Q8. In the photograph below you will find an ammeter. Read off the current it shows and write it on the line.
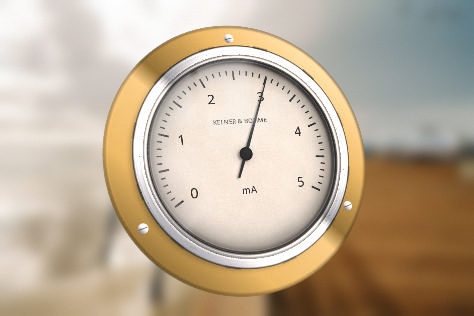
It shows 3 mA
